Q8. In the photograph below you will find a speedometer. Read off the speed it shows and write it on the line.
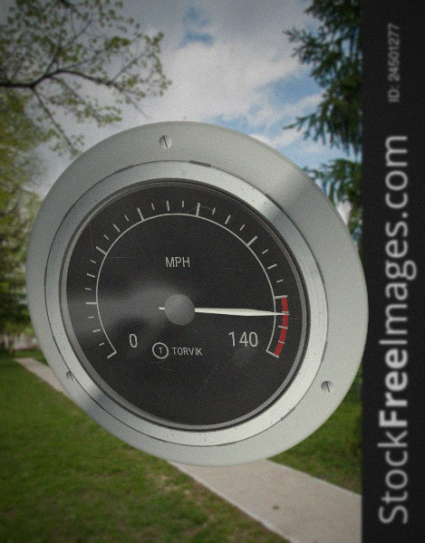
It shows 125 mph
